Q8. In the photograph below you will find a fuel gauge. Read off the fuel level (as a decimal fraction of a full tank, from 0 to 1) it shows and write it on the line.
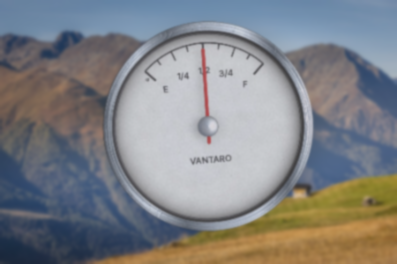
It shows 0.5
